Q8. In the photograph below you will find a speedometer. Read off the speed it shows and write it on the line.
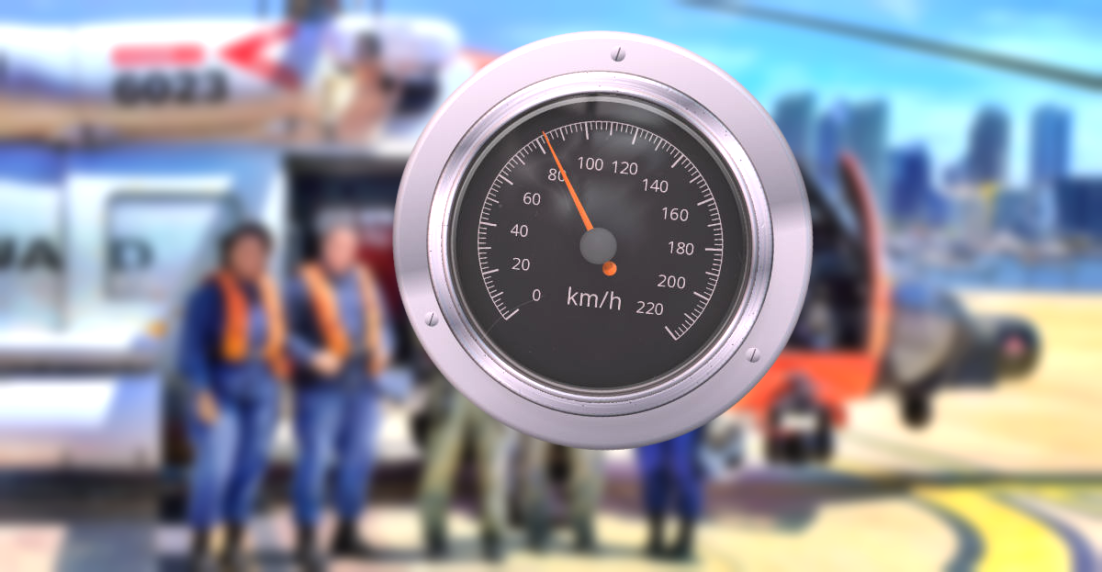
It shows 84 km/h
